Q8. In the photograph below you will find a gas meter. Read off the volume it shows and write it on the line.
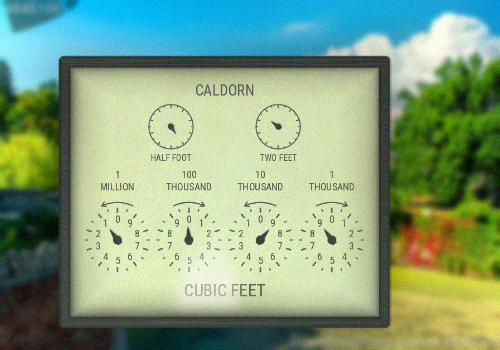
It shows 98900 ft³
